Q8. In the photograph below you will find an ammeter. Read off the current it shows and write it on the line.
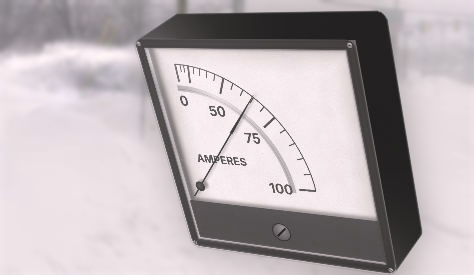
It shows 65 A
